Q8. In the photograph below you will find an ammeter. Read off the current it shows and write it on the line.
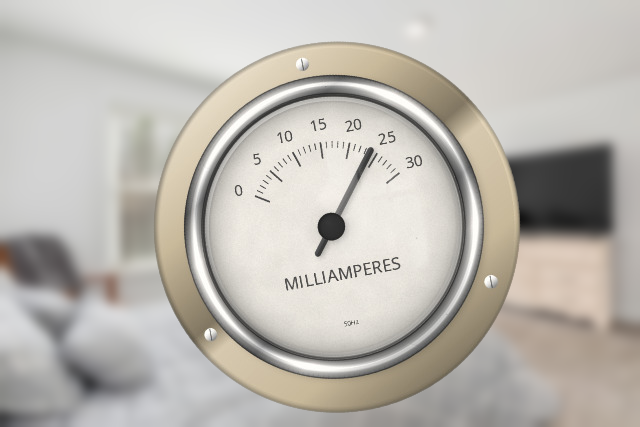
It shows 24 mA
